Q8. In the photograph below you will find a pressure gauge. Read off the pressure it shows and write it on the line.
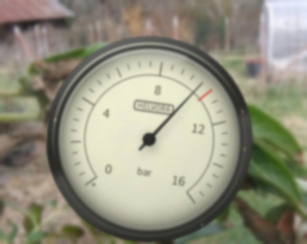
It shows 10 bar
